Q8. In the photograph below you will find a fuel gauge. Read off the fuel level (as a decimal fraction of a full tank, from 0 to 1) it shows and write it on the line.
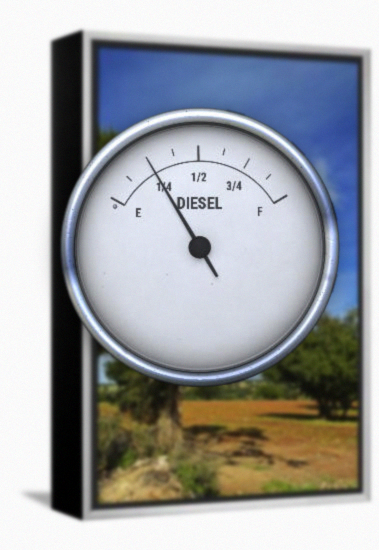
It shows 0.25
